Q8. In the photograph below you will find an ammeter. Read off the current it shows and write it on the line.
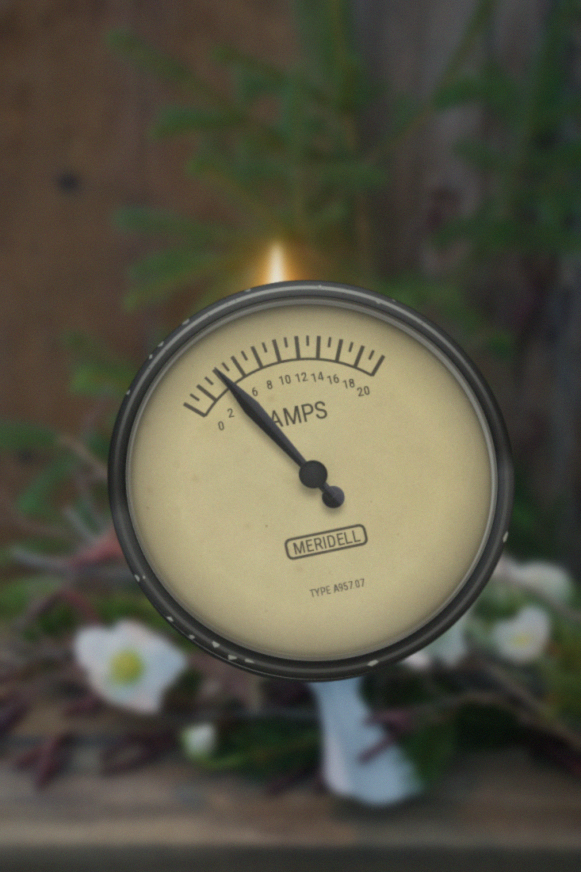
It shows 4 A
